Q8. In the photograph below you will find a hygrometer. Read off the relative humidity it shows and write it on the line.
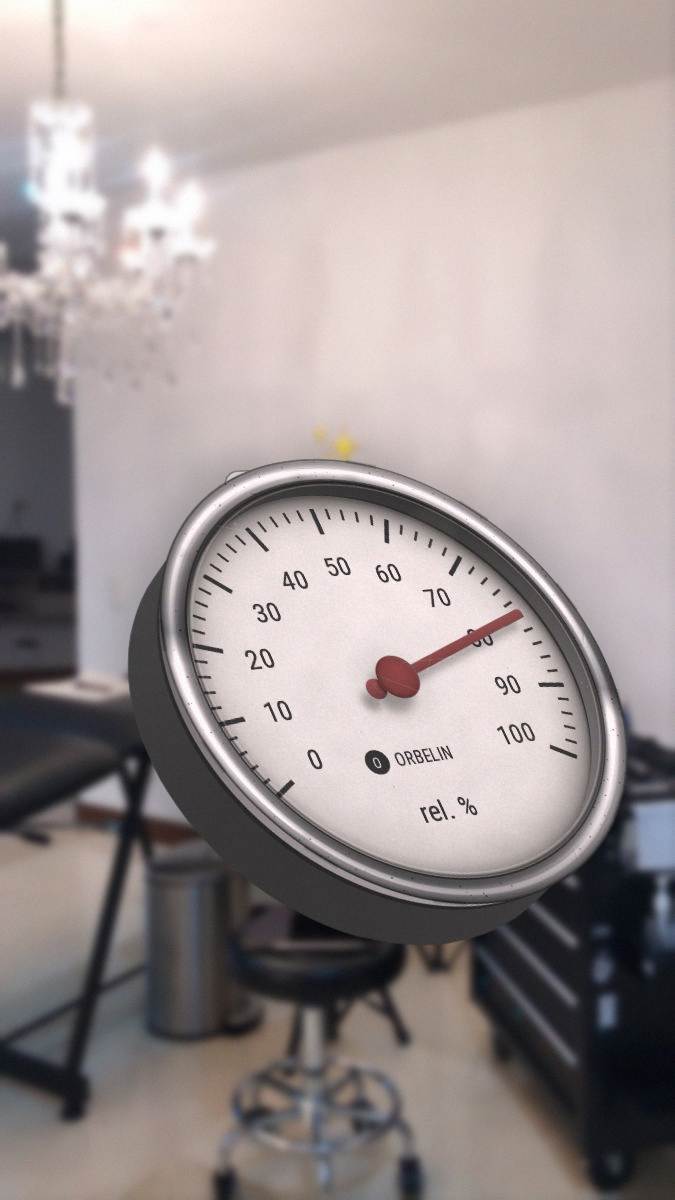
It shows 80 %
